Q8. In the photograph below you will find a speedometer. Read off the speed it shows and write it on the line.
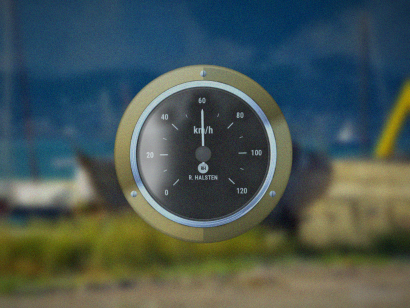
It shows 60 km/h
